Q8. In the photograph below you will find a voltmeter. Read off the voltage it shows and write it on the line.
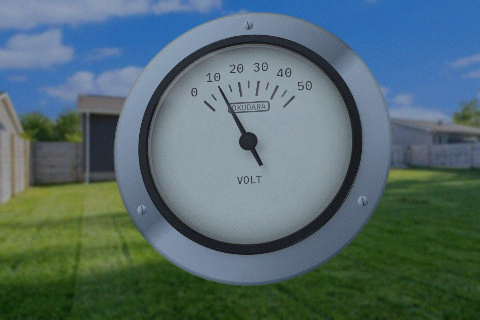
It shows 10 V
